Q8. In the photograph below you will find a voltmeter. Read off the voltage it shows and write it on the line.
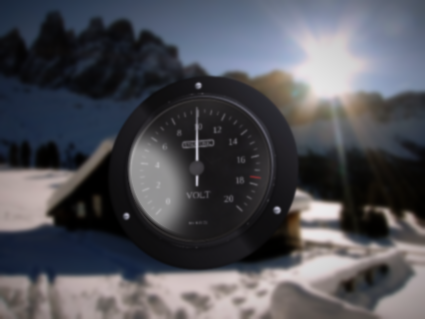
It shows 10 V
